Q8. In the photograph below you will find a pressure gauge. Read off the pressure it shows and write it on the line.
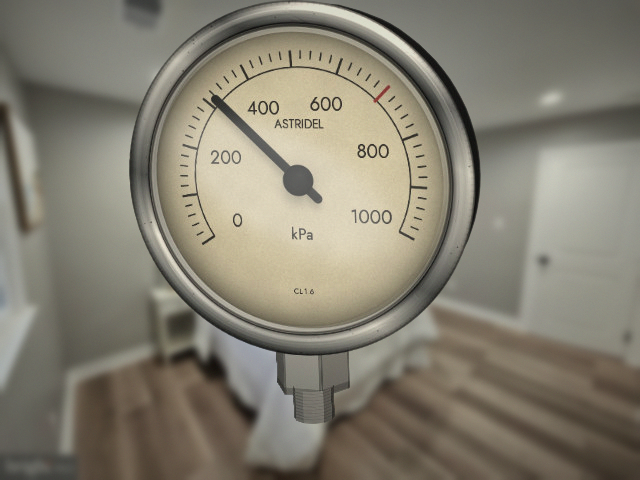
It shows 320 kPa
